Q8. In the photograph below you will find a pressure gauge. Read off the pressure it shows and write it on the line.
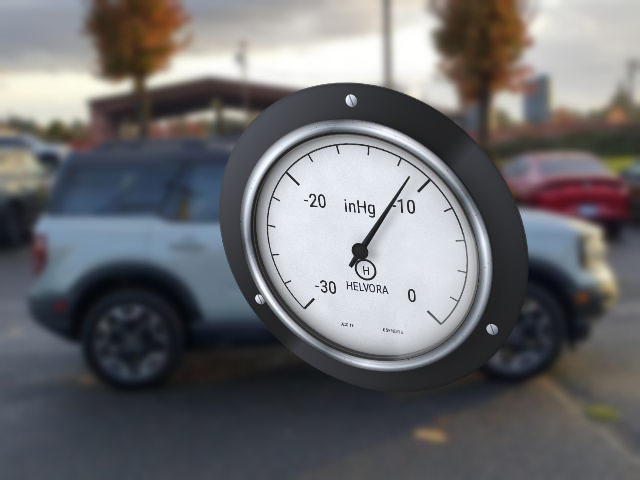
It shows -11 inHg
